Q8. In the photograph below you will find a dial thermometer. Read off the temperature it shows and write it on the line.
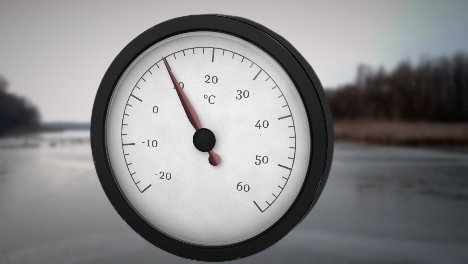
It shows 10 °C
